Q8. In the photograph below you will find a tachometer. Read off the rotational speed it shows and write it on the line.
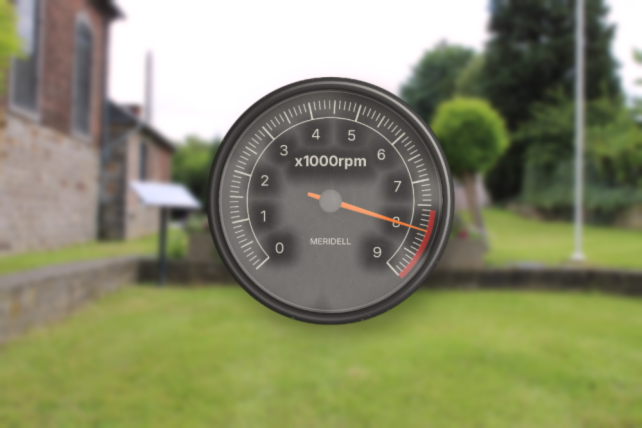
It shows 8000 rpm
